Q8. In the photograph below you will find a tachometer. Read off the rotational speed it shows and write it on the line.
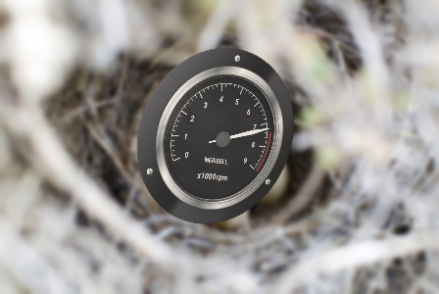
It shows 7200 rpm
